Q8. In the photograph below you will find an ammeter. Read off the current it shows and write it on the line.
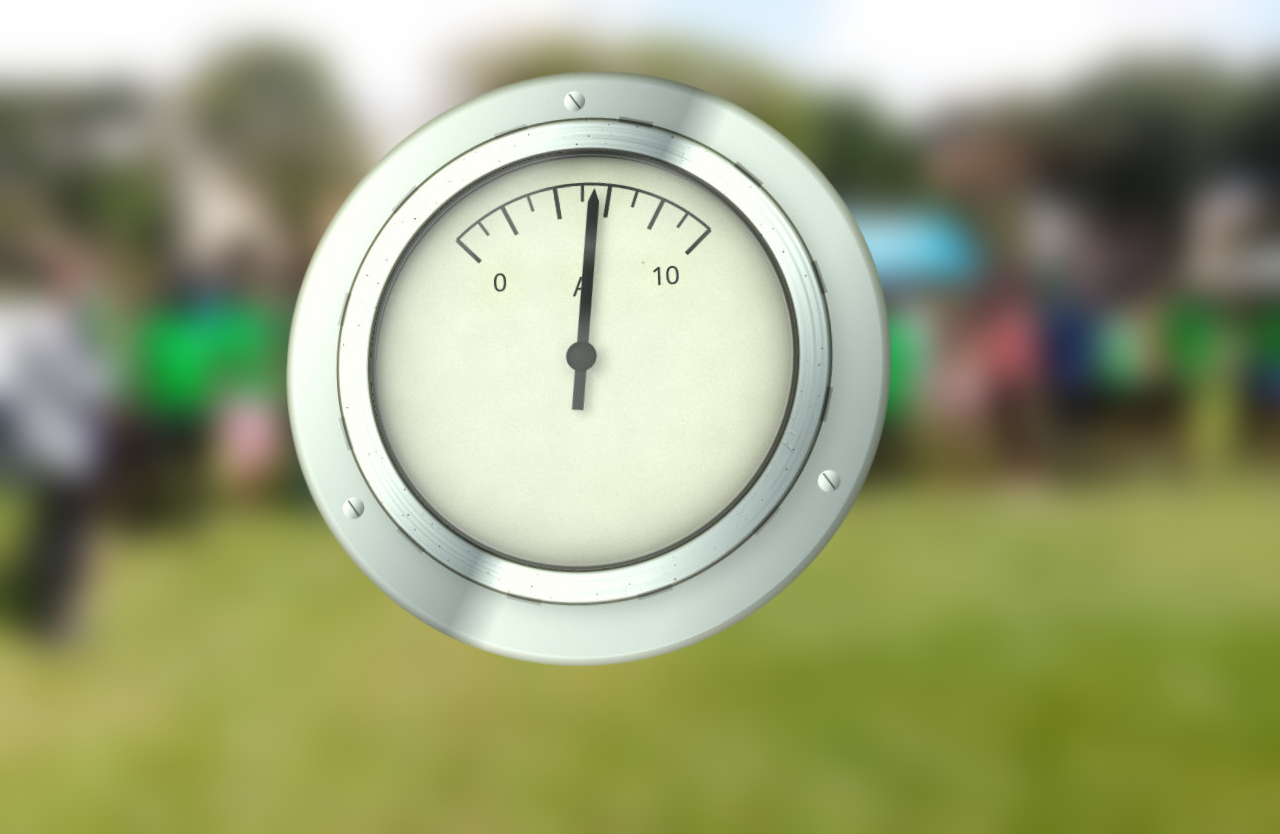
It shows 5.5 A
